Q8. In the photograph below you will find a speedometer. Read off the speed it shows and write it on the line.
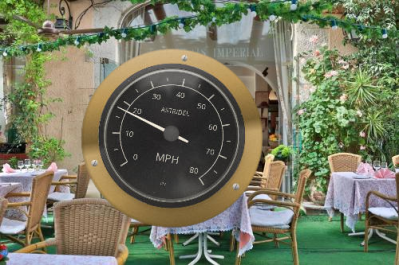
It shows 17.5 mph
